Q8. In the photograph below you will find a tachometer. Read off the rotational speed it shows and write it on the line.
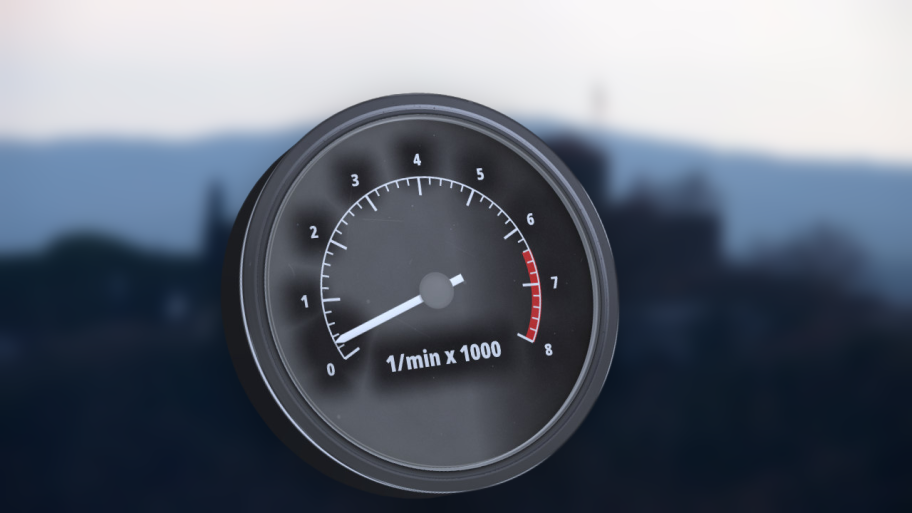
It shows 300 rpm
